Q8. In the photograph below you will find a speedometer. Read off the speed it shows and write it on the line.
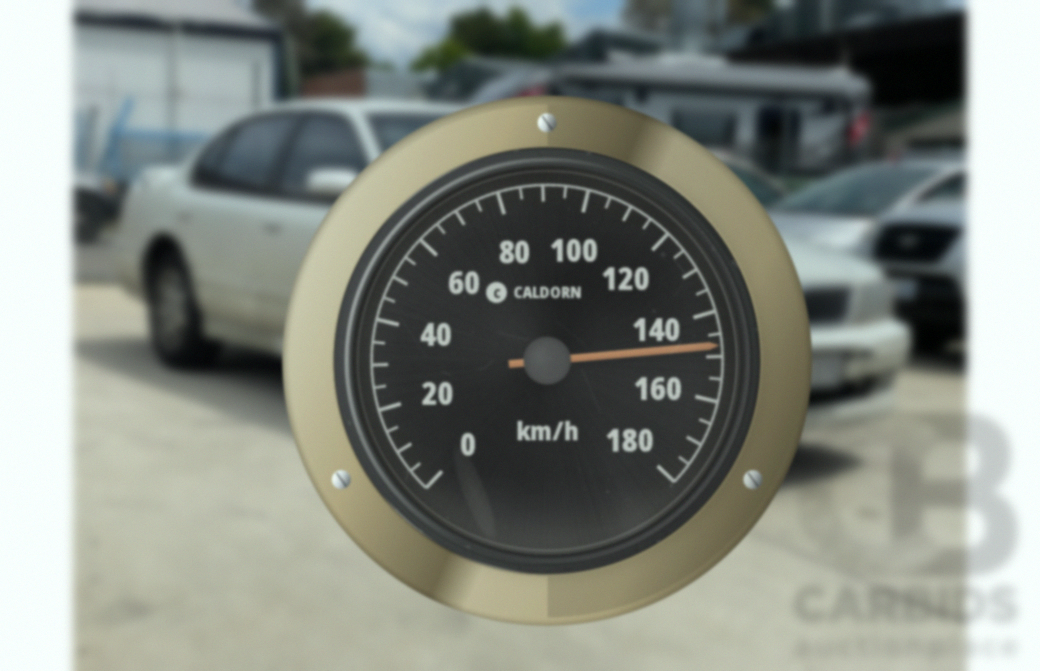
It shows 147.5 km/h
